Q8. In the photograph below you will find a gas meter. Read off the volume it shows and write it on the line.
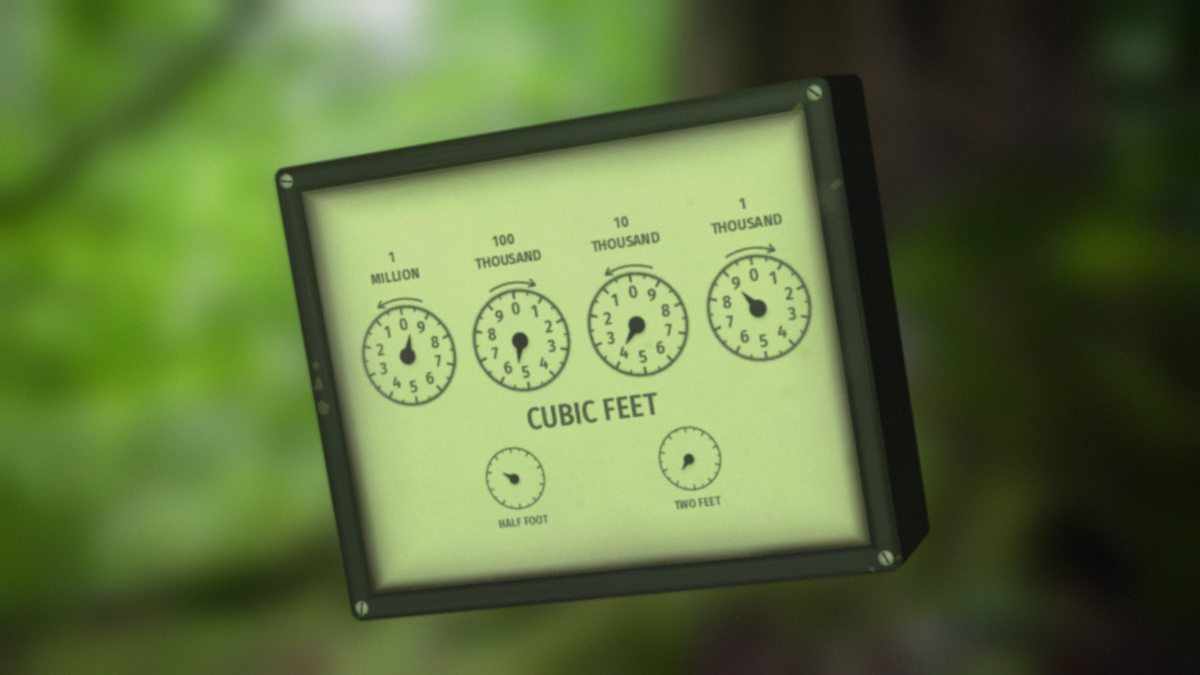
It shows 953900 ft³
